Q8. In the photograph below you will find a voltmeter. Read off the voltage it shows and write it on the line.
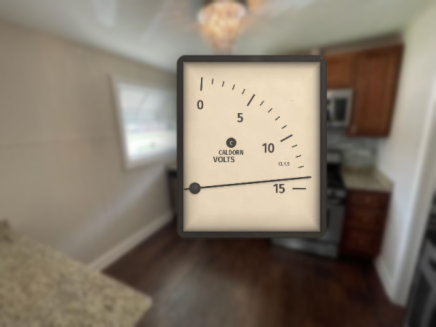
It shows 14 V
